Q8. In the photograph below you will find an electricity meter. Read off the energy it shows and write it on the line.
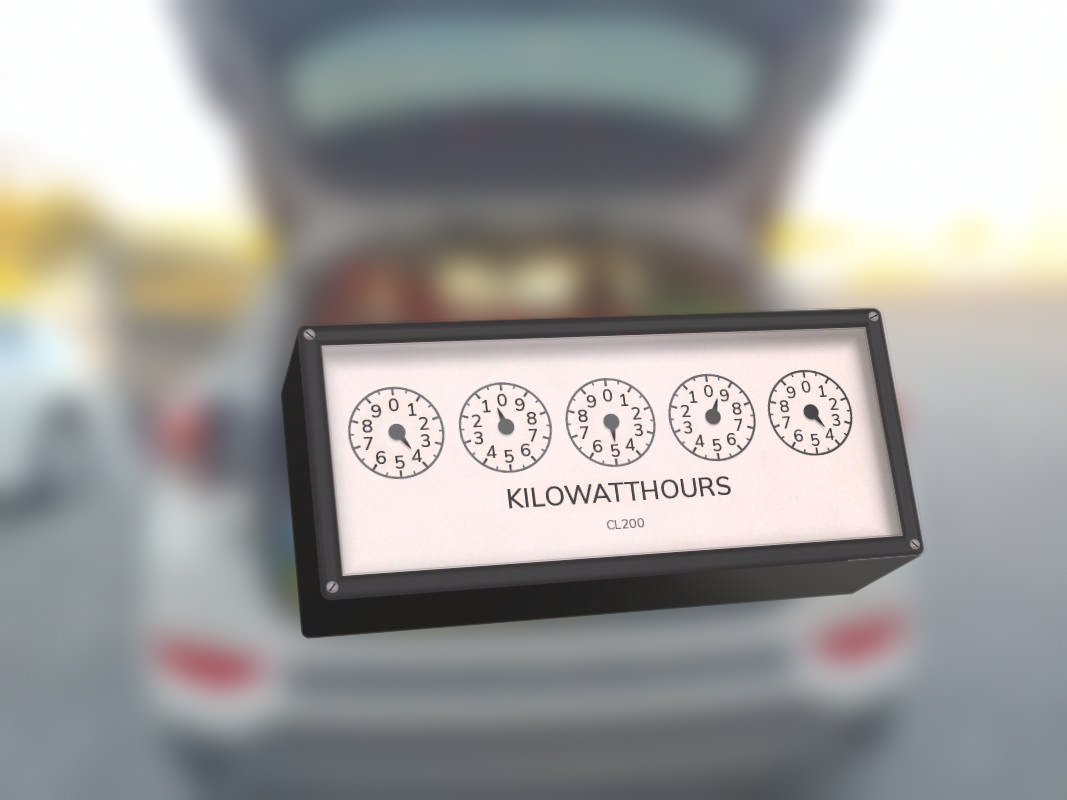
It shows 40494 kWh
